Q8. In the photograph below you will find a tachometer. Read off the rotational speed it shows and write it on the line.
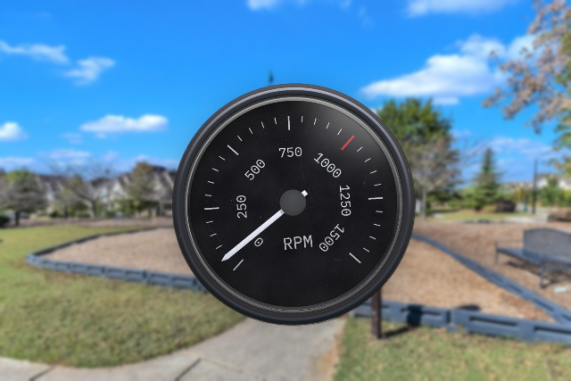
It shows 50 rpm
